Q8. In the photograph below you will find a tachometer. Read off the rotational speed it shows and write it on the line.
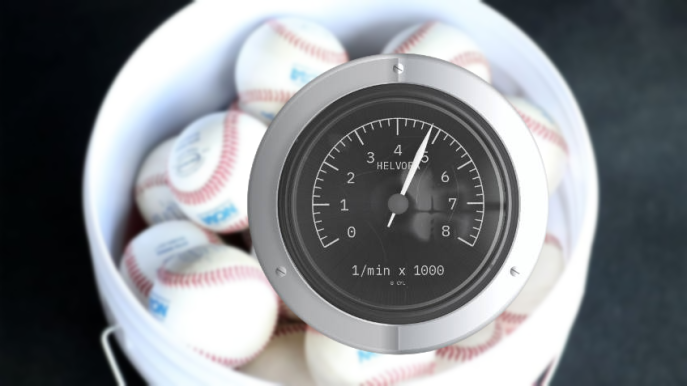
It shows 4800 rpm
